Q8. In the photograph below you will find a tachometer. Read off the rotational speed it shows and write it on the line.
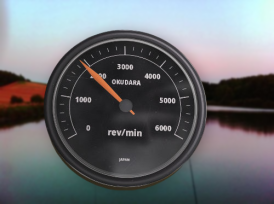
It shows 1900 rpm
